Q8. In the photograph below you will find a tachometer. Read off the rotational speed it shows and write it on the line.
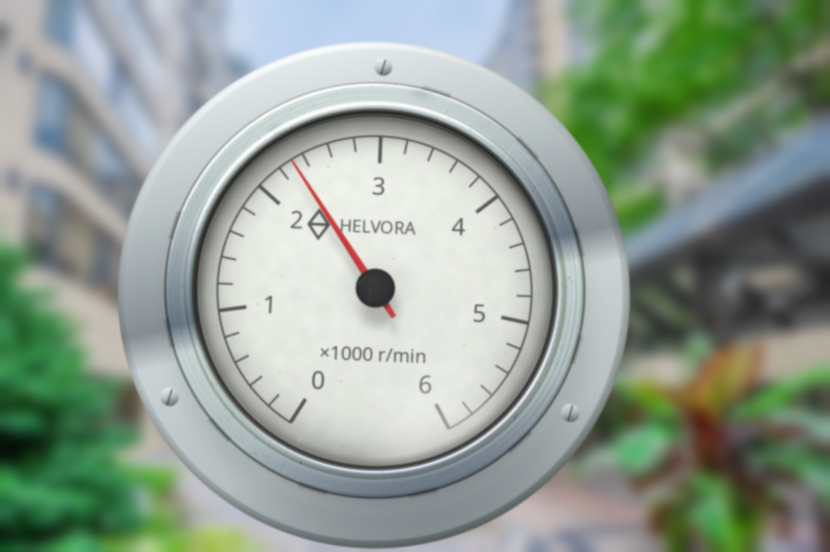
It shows 2300 rpm
